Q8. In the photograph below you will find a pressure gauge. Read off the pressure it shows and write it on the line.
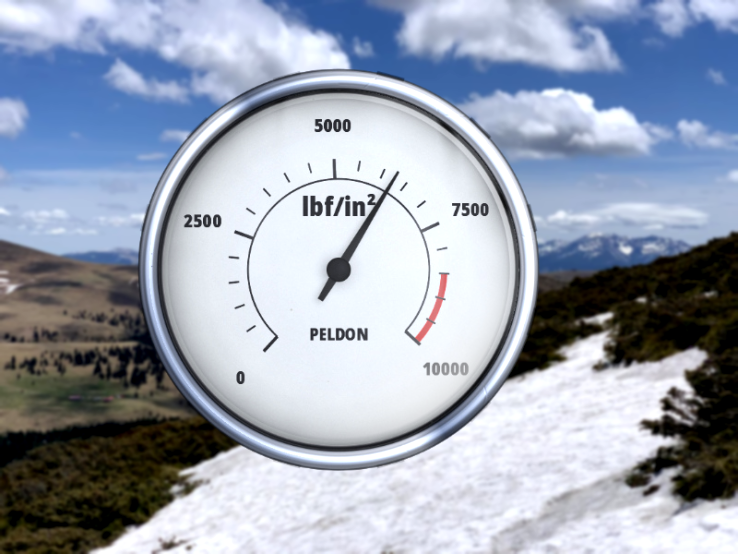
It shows 6250 psi
